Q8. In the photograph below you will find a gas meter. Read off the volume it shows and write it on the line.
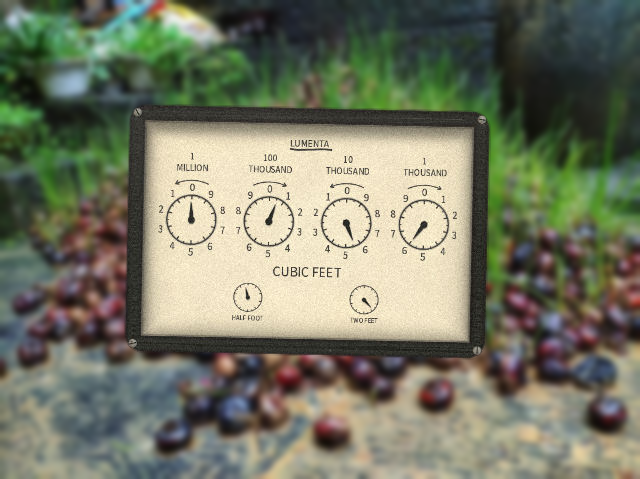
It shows 5600 ft³
